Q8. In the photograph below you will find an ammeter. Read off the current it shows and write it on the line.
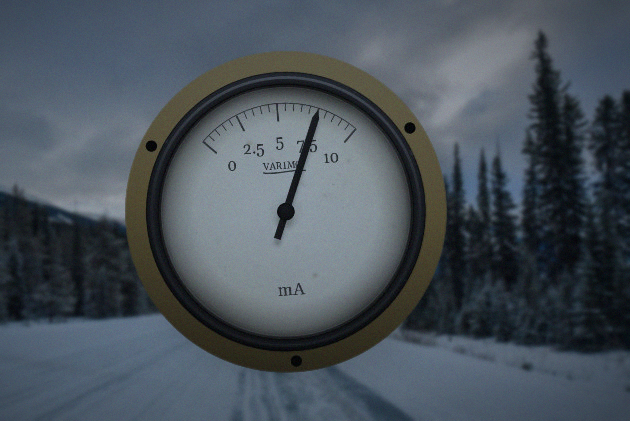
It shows 7.5 mA
